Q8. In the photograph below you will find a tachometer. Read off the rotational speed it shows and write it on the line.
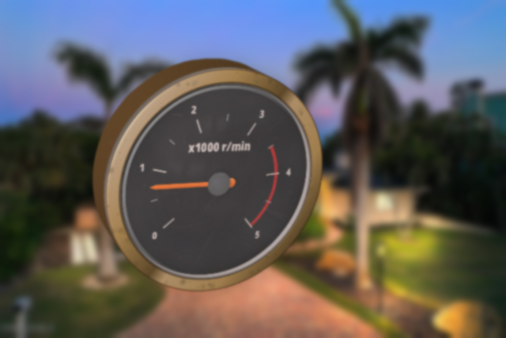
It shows 750 rpm
